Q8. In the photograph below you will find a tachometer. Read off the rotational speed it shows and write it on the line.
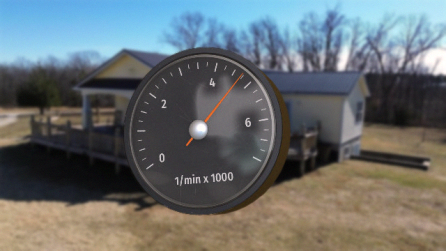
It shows 4750 rpm
